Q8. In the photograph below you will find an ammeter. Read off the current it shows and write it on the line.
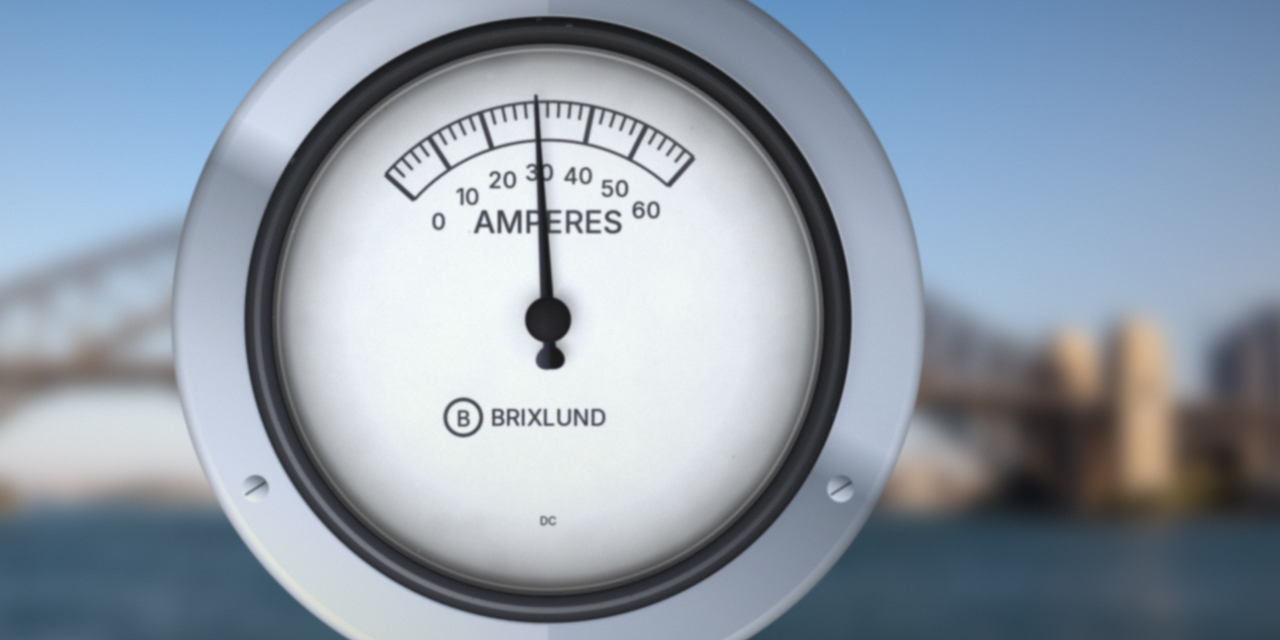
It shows 30 A
